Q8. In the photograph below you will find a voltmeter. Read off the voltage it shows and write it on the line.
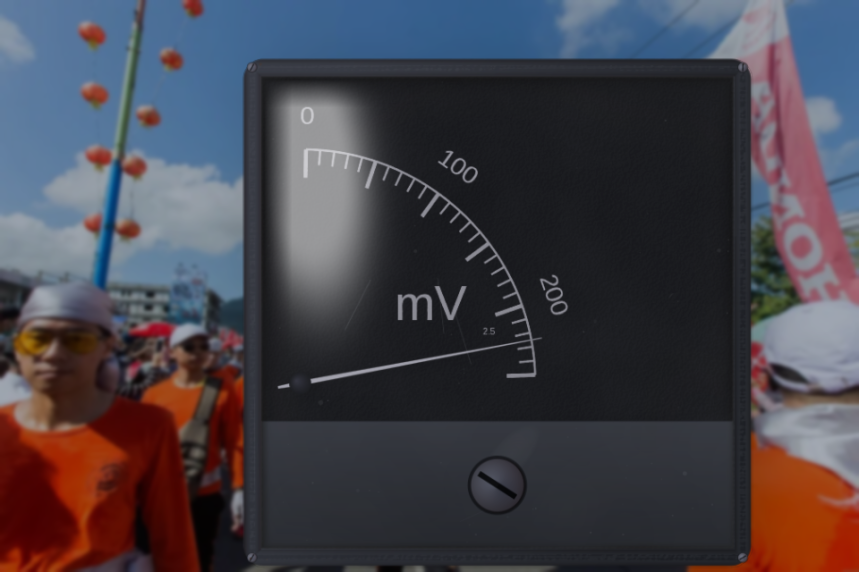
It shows 225 mV
